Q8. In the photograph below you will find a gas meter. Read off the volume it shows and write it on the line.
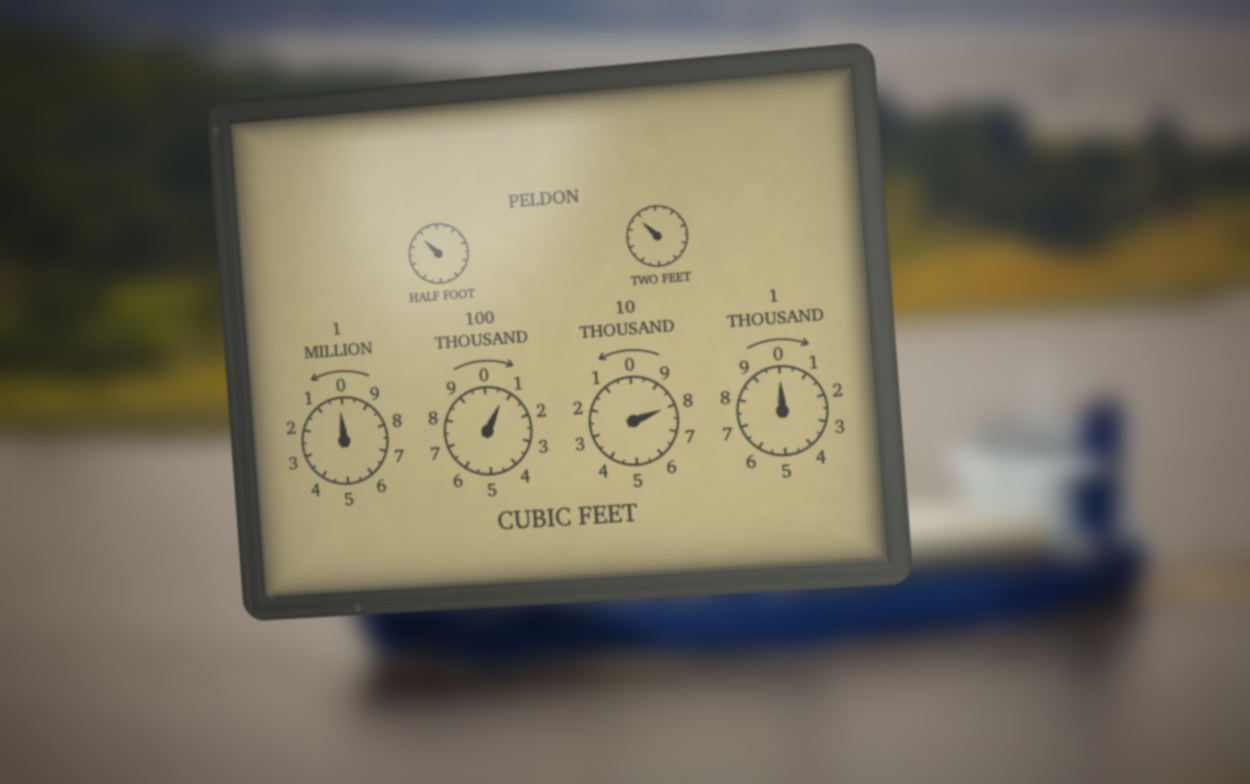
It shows 8000 ft³
